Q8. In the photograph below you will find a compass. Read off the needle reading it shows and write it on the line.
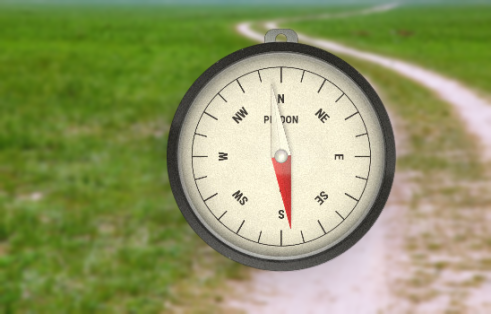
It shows 172.5 °
